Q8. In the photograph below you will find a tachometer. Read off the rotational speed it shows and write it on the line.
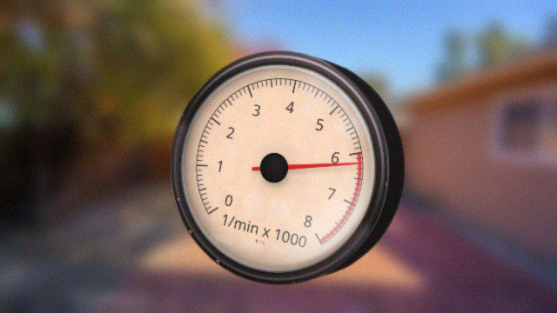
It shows 6200 rpm
